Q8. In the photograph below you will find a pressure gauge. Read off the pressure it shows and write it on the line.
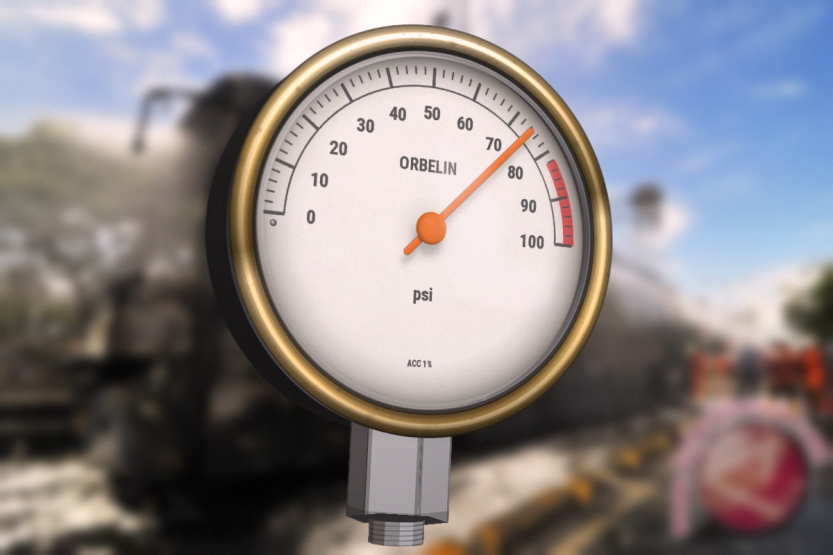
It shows 74 psi
